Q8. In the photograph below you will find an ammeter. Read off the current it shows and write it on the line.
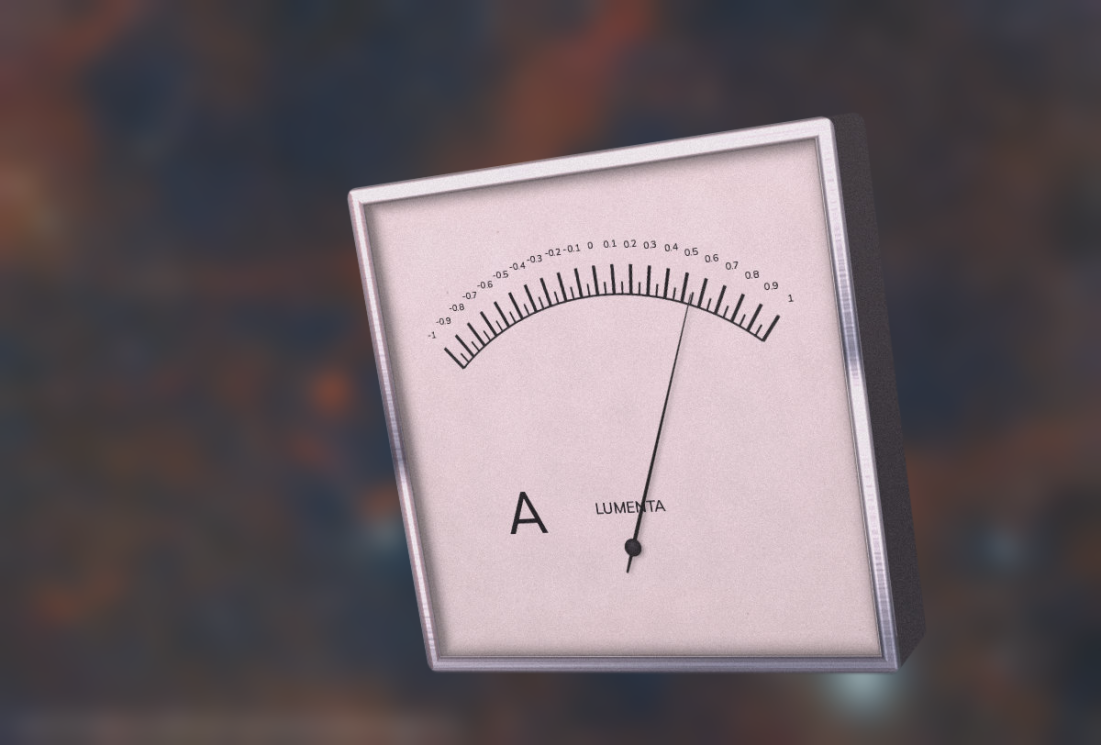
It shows 0.55 A
